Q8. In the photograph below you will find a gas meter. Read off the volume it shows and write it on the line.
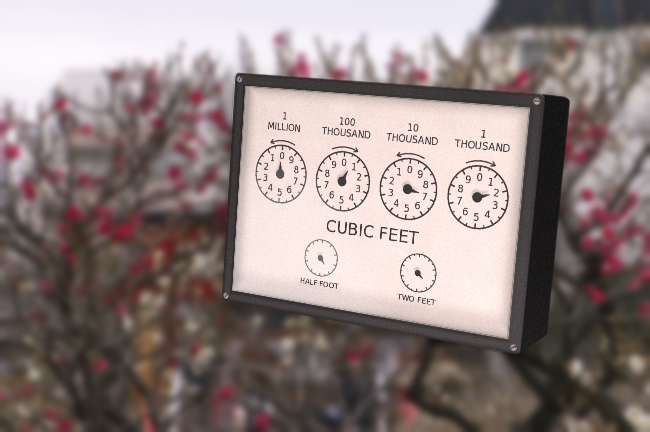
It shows 7200 ft³
